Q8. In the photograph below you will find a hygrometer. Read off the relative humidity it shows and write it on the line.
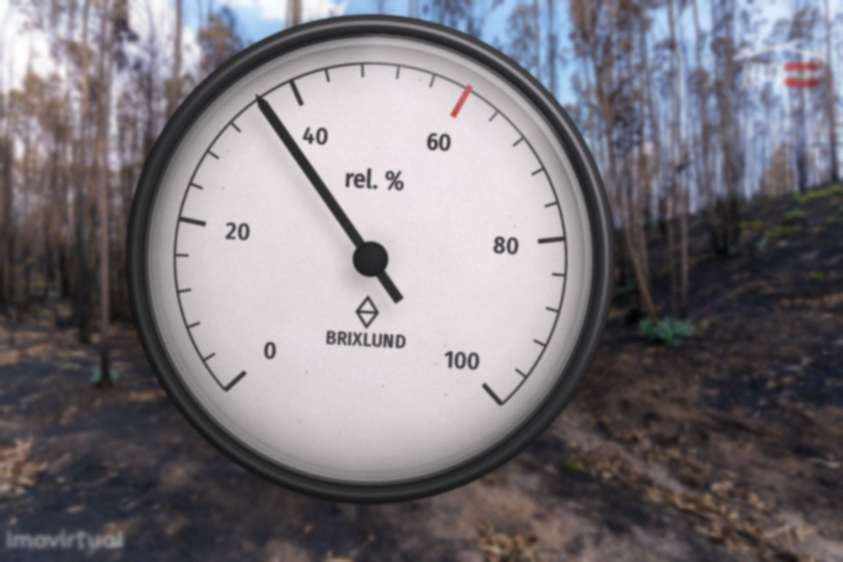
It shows 36 %
